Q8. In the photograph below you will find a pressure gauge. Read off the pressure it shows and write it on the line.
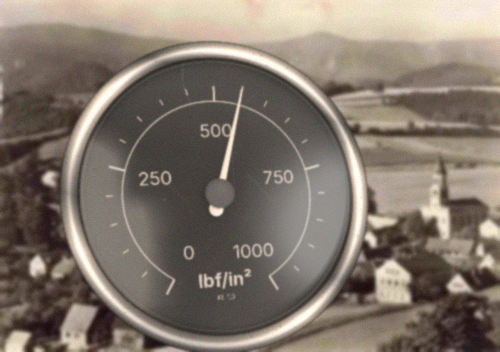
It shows 550 psi
